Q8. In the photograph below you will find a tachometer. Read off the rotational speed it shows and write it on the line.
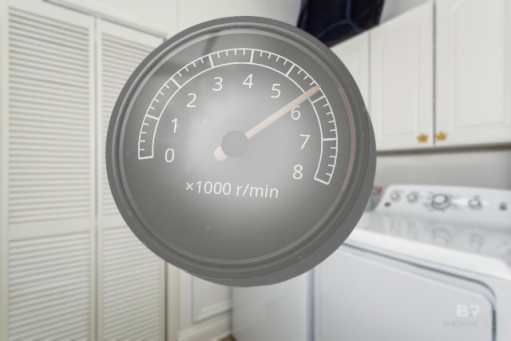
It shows 5800 rpm
